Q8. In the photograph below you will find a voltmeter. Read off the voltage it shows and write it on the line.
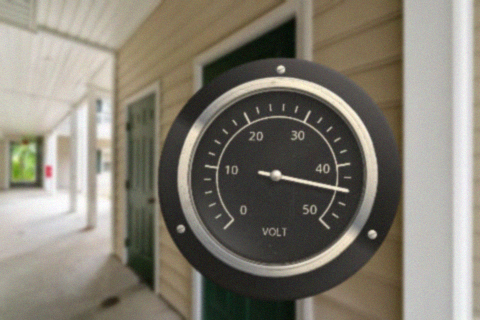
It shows 44 V
